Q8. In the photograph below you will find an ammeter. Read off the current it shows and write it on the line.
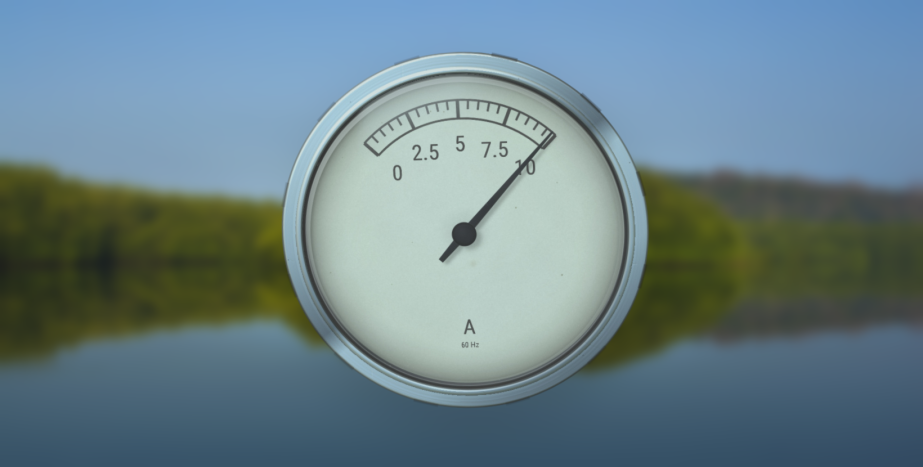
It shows 9.75 A
